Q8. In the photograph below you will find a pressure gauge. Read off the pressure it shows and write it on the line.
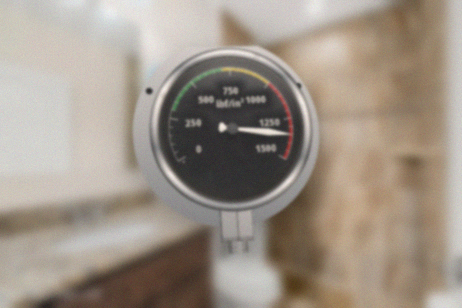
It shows 1350 psi
